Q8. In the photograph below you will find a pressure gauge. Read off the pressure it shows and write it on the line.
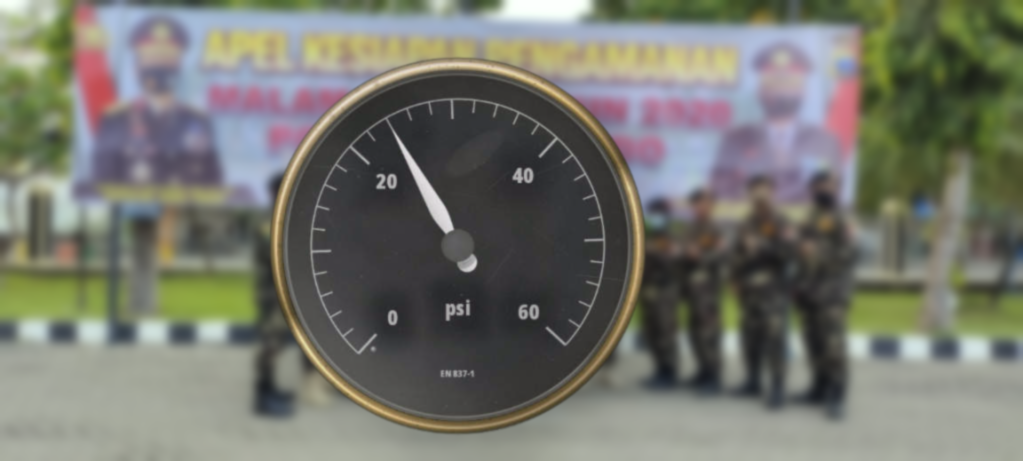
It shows 24 psi
